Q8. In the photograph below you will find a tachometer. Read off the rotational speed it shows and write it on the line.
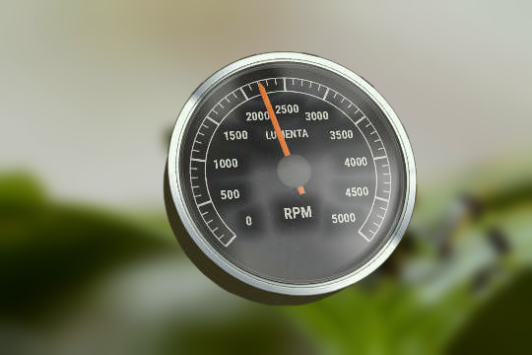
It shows 2200 rpm
